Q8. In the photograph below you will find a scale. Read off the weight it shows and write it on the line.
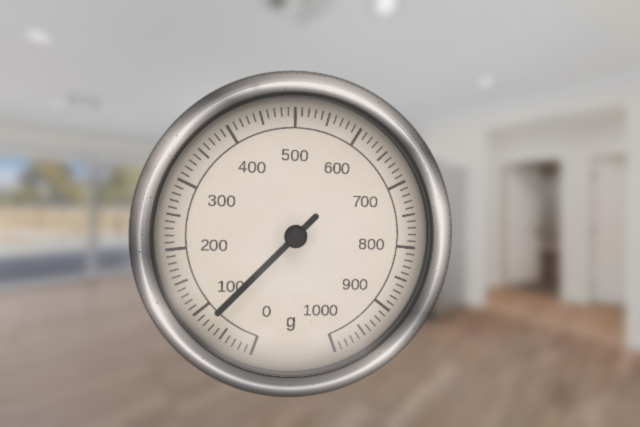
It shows 80 g
